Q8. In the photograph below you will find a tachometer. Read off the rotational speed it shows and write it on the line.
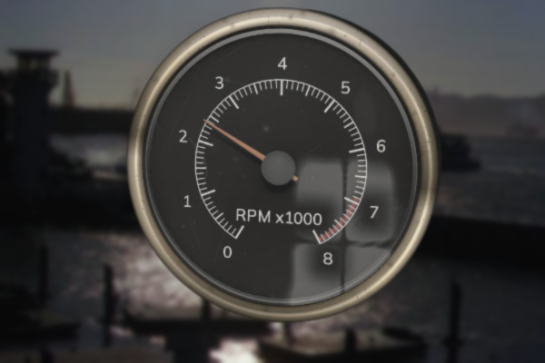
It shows 2400 rpm
